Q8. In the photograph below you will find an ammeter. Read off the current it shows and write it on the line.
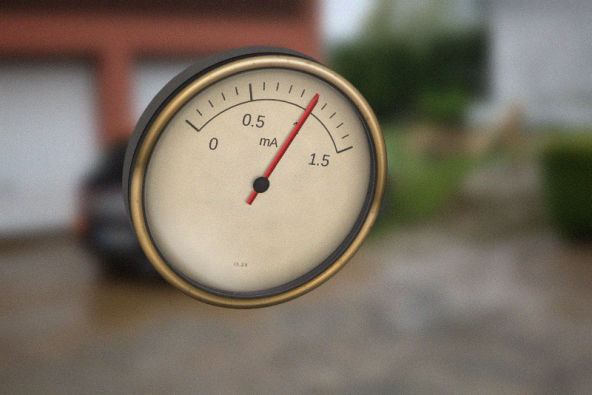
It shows 1 mA
